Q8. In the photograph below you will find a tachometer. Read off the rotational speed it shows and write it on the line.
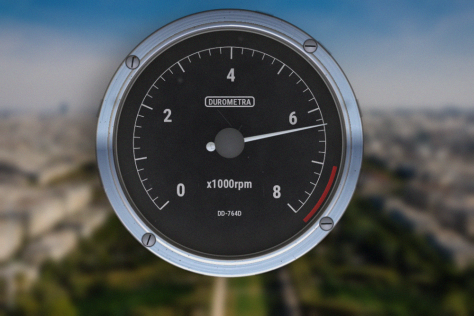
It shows 6300 rpm
